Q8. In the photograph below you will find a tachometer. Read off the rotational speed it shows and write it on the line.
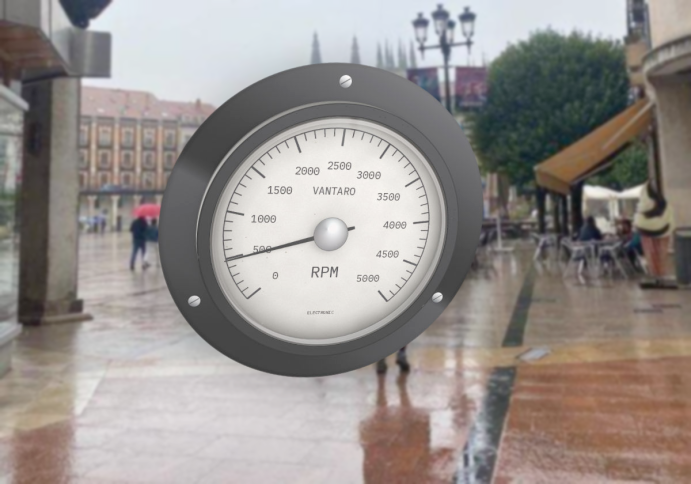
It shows 500 rpm
